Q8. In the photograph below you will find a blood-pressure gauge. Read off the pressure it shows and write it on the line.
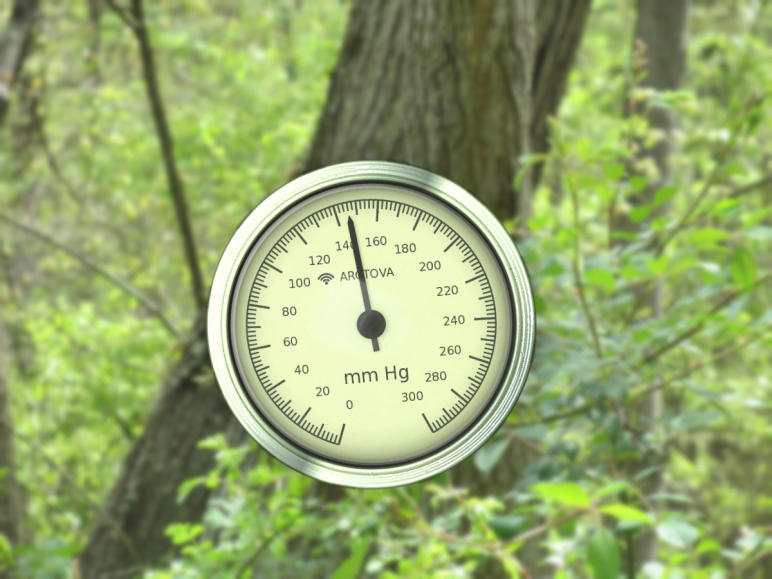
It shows 146 mmHg
